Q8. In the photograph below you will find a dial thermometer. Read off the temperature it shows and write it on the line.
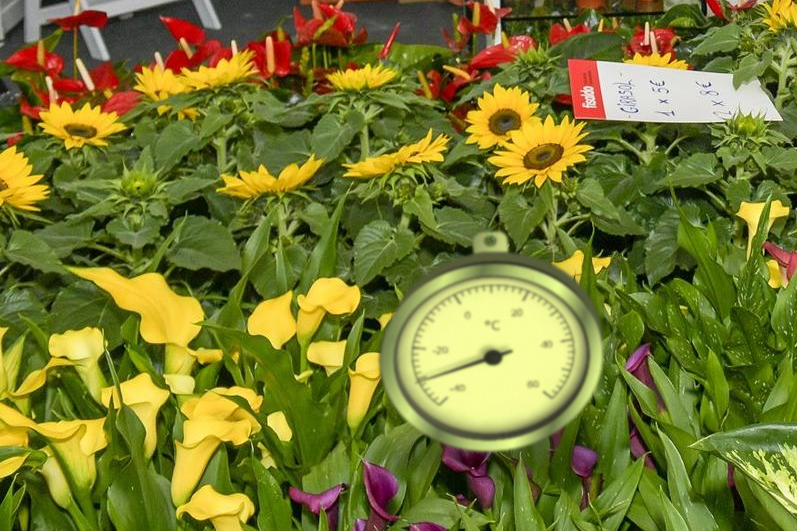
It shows -30 °C
